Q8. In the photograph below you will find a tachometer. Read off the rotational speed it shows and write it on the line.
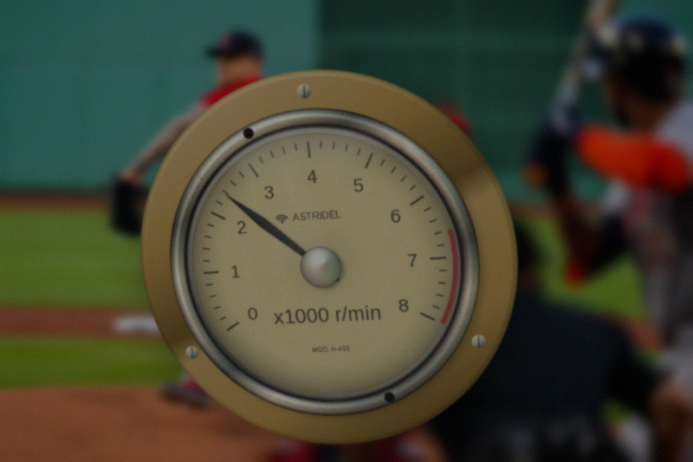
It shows 2400 rpm
